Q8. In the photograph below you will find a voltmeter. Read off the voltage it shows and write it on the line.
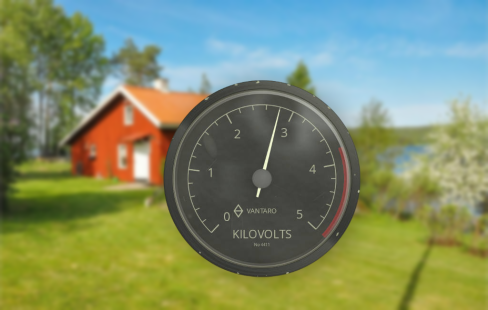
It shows 2.8 kV
